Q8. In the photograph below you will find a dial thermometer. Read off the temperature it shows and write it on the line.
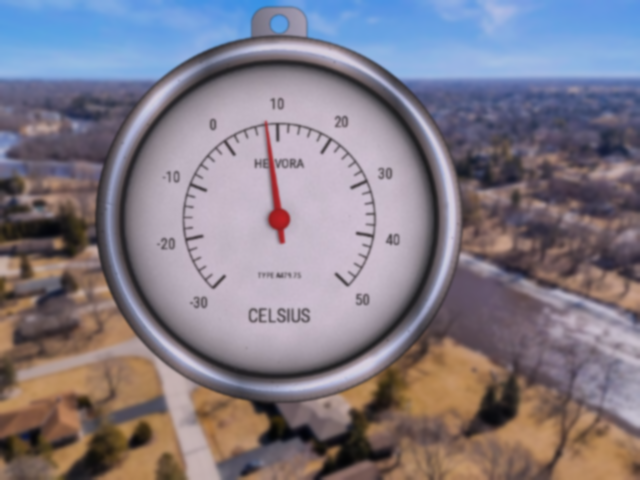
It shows 8 °C
